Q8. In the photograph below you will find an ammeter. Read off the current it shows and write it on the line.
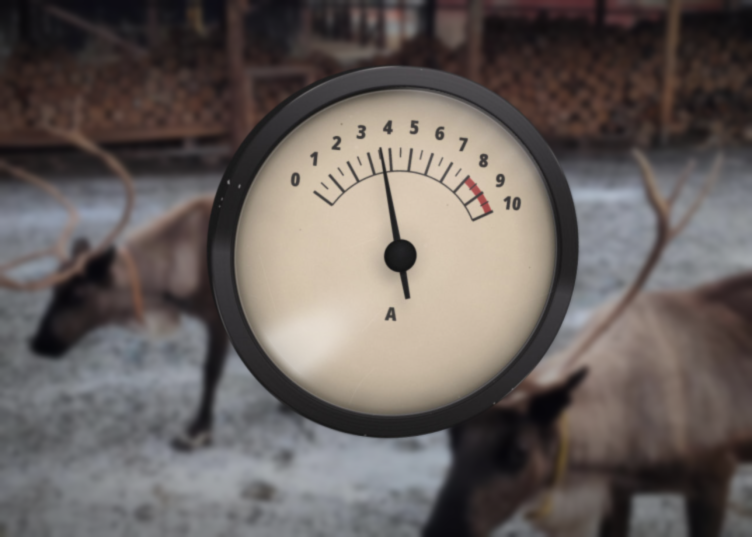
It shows 3.5 A
